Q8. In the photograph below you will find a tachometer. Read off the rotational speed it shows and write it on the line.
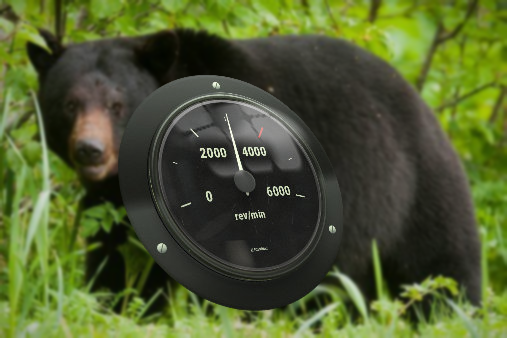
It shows 3000 rpm
